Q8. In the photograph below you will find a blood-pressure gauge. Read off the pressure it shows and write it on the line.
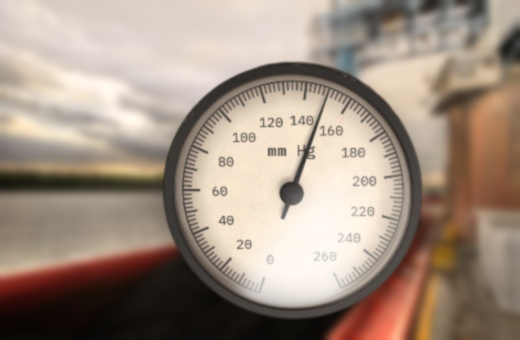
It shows 150 mmHg
